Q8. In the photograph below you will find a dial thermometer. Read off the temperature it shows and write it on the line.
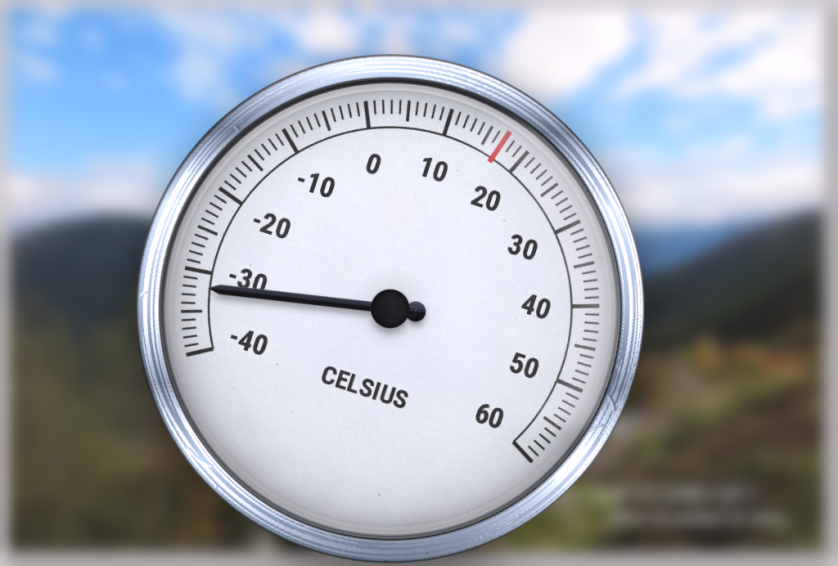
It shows -32 °C
